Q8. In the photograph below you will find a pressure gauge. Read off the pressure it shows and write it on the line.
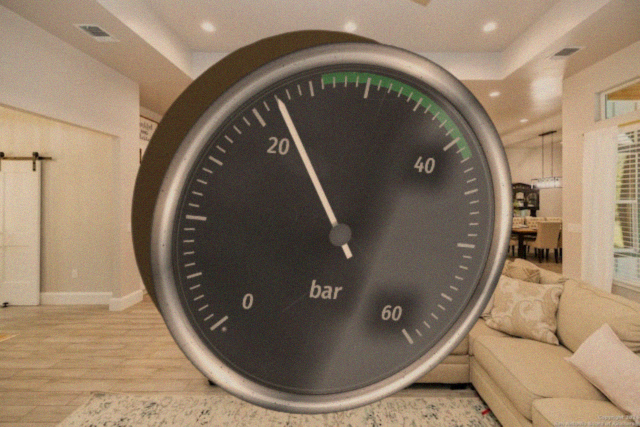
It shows 22 bar
